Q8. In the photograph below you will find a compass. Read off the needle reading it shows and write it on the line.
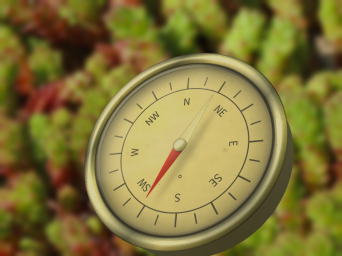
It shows 210 °
